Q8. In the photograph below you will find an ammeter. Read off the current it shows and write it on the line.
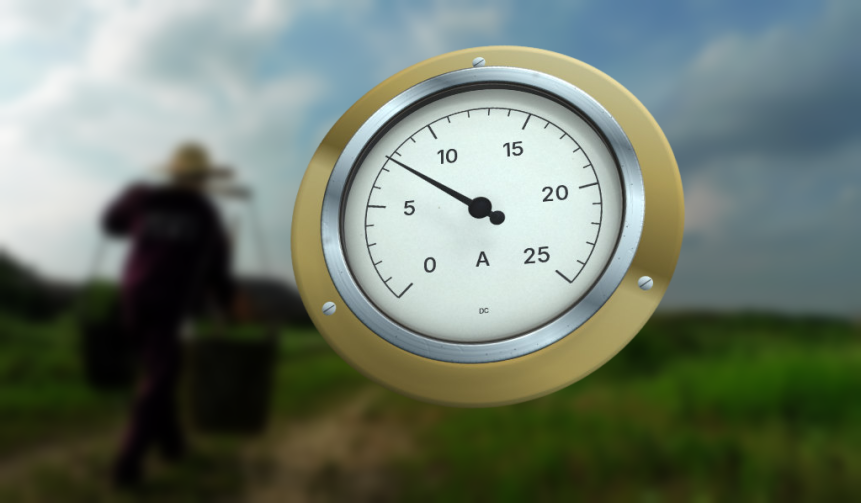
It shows 7.5 A
